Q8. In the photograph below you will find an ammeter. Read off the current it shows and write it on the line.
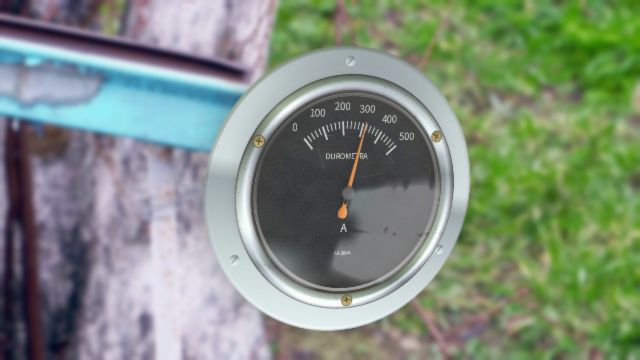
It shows 300 A
